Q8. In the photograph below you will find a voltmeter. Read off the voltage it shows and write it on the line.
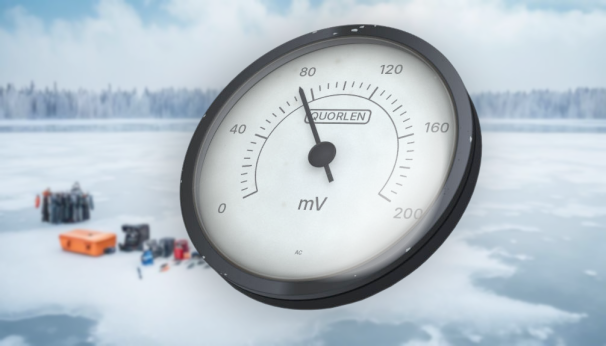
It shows 75 mV
